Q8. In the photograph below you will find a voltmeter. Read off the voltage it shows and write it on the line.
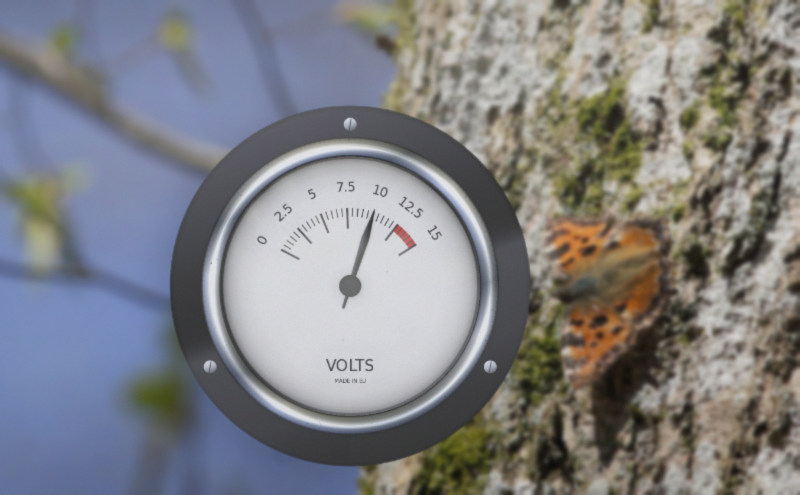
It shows 10 V
